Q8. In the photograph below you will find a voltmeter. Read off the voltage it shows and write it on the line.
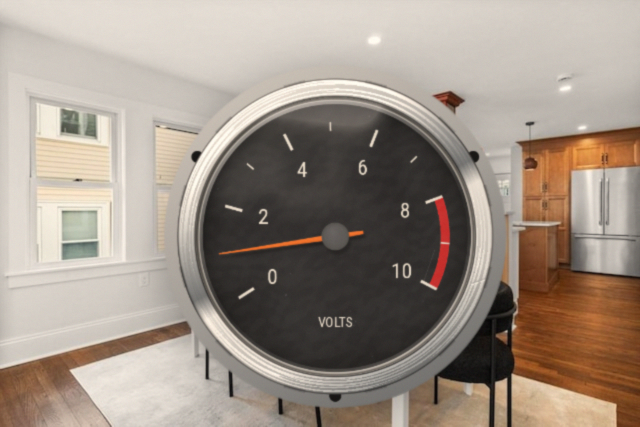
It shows 1 V
